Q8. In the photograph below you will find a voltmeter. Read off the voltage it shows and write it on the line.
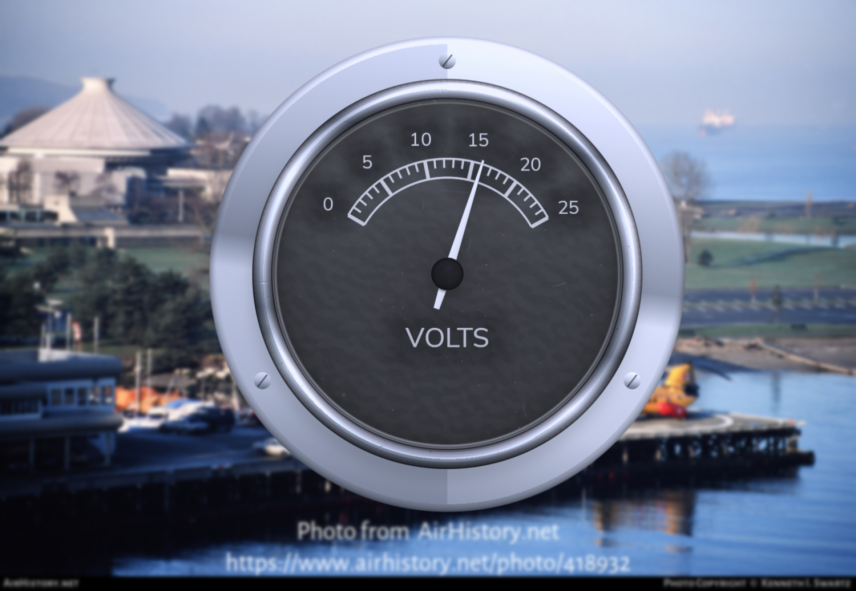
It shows 16 V
